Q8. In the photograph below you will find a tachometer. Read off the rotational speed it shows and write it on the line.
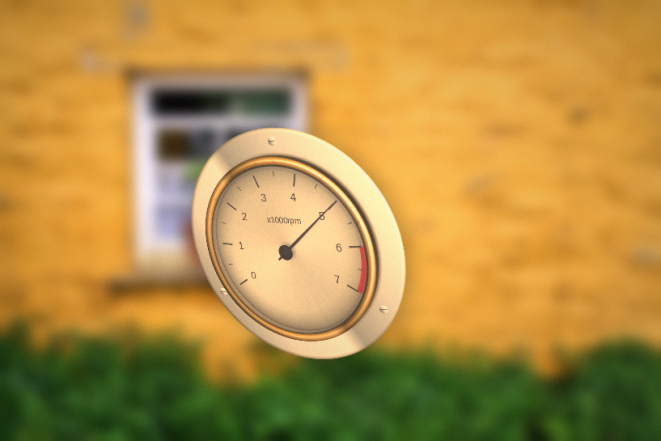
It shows 5000 rpm
